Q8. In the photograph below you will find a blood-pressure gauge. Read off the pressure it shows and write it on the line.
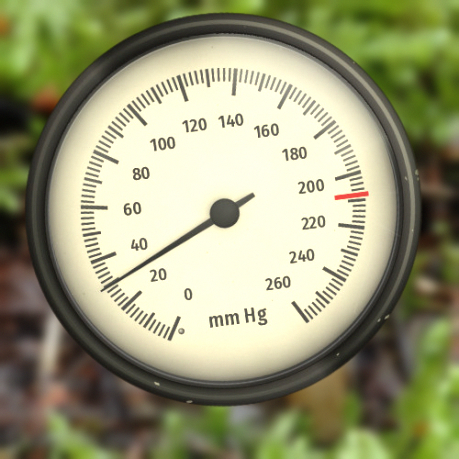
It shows 30 mmHg
